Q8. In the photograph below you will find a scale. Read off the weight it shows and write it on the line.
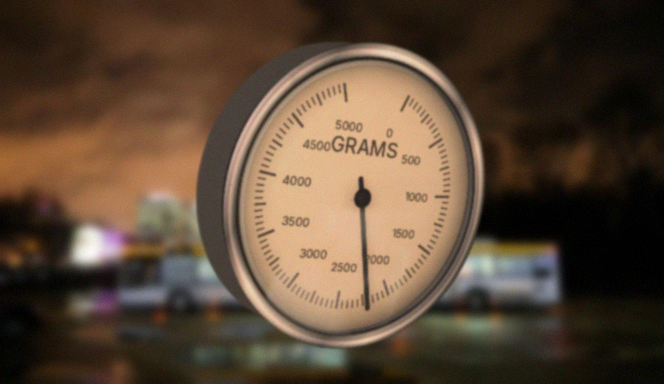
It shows 2250 g
